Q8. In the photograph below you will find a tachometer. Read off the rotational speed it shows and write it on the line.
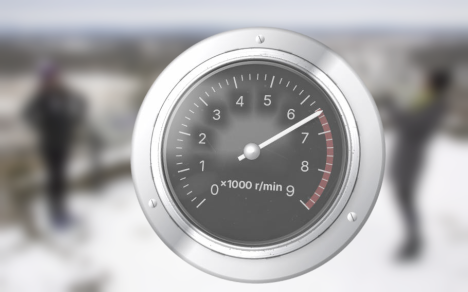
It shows 6500 rpm
